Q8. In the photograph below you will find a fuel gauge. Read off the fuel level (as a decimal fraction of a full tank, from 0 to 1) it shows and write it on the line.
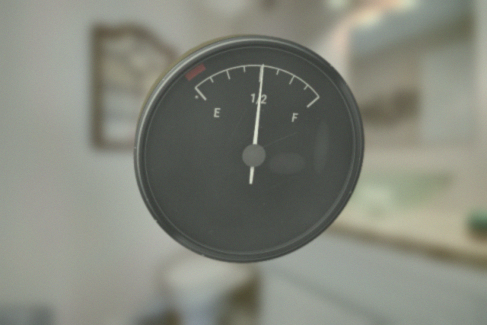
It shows 0.5
